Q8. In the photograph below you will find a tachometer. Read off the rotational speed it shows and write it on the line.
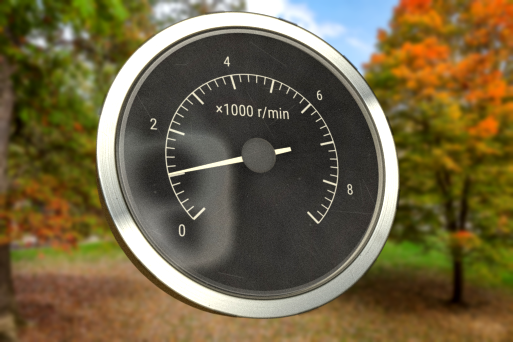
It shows 1000 rpm
